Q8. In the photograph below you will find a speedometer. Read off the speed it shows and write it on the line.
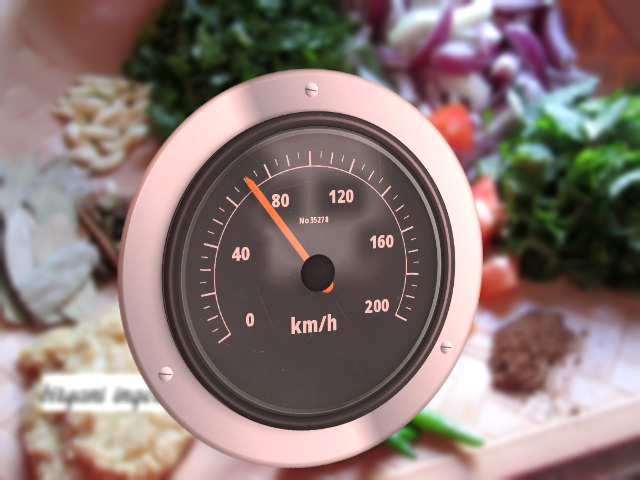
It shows 70 km/h
